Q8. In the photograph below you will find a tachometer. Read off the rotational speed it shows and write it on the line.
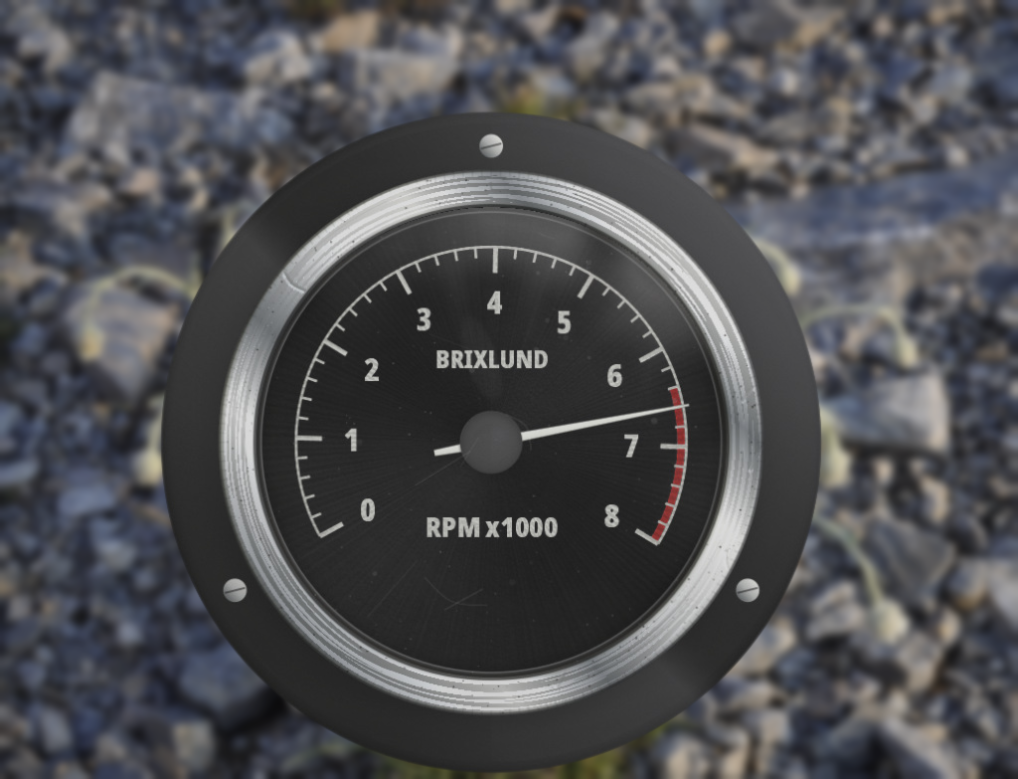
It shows 6600 rpm
